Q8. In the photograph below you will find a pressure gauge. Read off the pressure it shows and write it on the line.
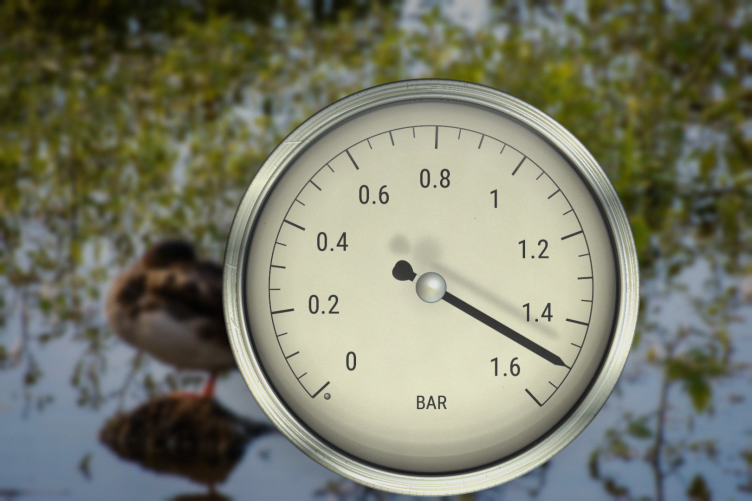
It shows 1.5 bar
